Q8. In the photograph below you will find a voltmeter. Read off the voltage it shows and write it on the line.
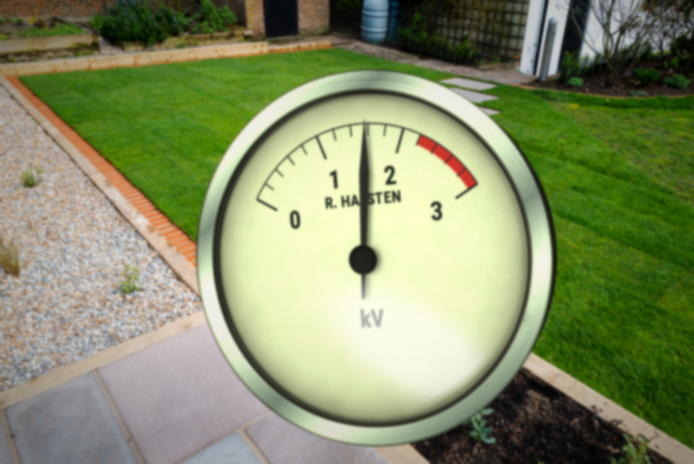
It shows 1.6 kV
